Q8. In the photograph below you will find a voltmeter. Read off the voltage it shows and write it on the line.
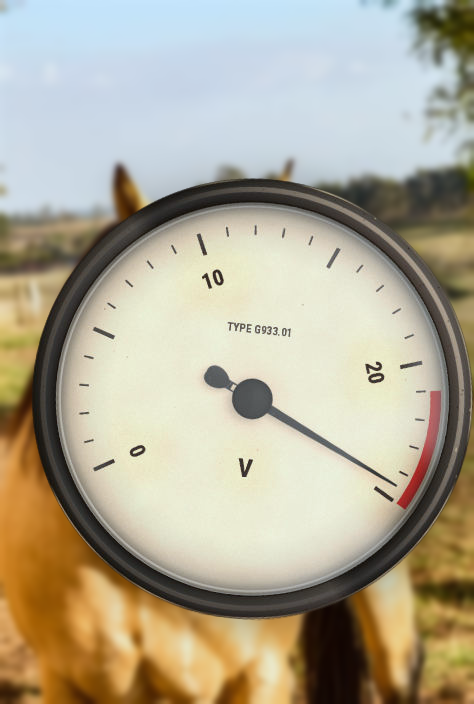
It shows 24.5 V
